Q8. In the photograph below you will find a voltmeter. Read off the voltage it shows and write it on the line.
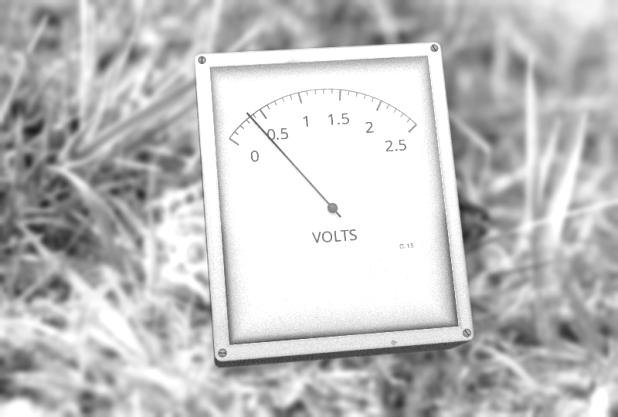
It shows 0.35 V
